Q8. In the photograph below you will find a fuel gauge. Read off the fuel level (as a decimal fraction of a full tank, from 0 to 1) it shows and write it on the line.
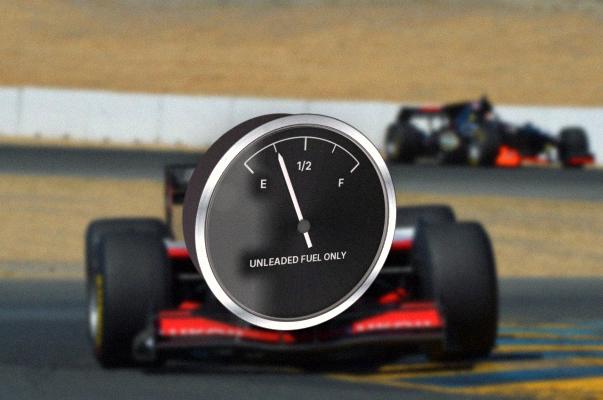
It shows 0.25
